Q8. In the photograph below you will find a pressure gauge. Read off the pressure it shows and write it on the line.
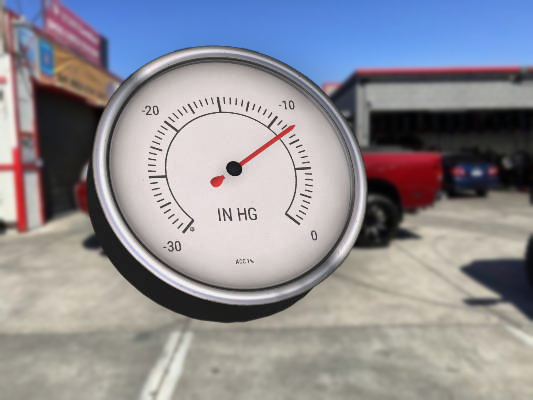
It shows -8.5 inHg
